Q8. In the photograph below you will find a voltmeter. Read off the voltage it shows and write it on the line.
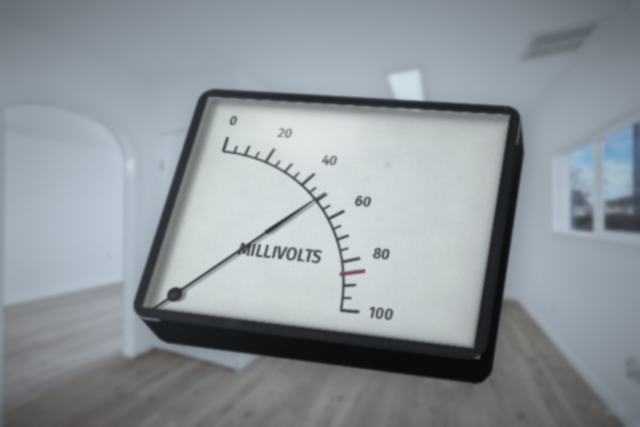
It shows 50 mV
